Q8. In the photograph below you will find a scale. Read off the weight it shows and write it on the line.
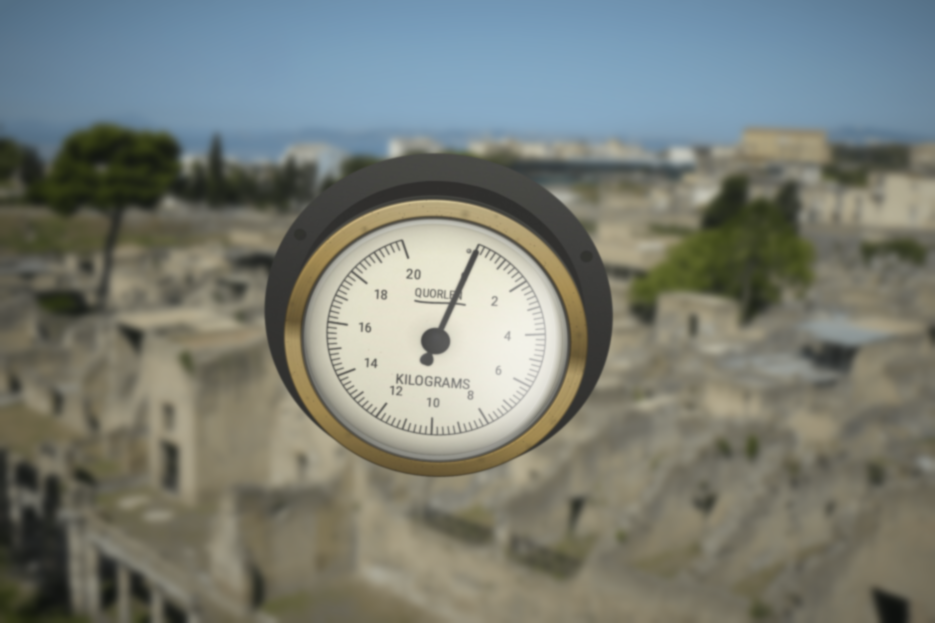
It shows 0 kg
